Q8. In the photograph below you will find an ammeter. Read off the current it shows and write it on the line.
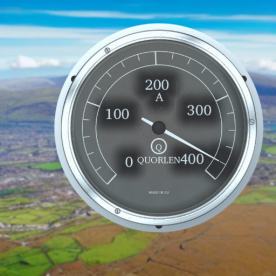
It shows 380 A
